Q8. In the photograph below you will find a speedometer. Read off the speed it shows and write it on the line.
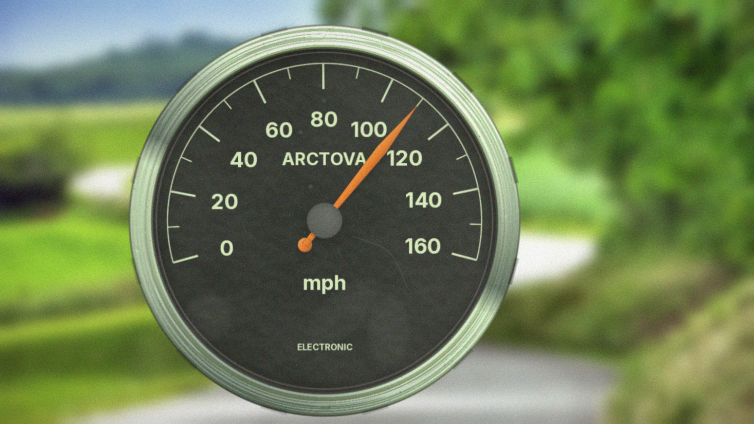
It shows 110 mph
